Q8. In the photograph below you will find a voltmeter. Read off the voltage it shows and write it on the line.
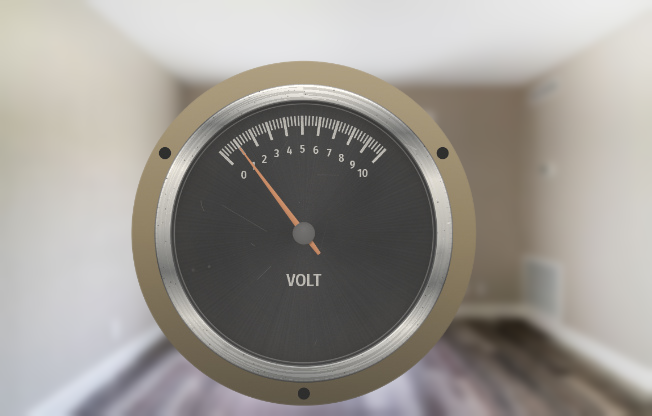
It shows 1 V
